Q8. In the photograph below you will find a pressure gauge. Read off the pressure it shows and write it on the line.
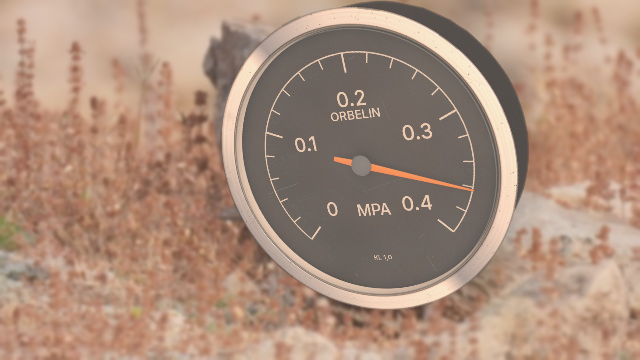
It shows 0.36 MPa
